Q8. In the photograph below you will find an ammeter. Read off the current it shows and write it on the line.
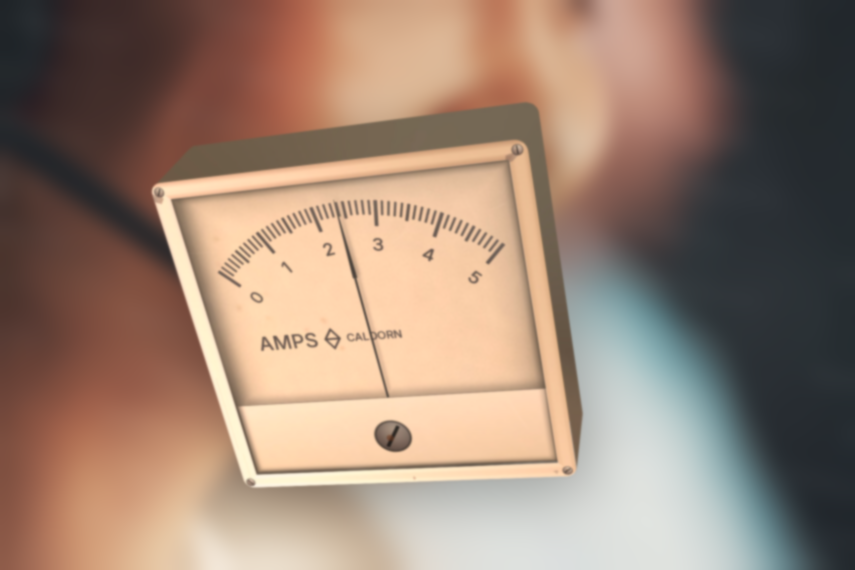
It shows 2.4 A
